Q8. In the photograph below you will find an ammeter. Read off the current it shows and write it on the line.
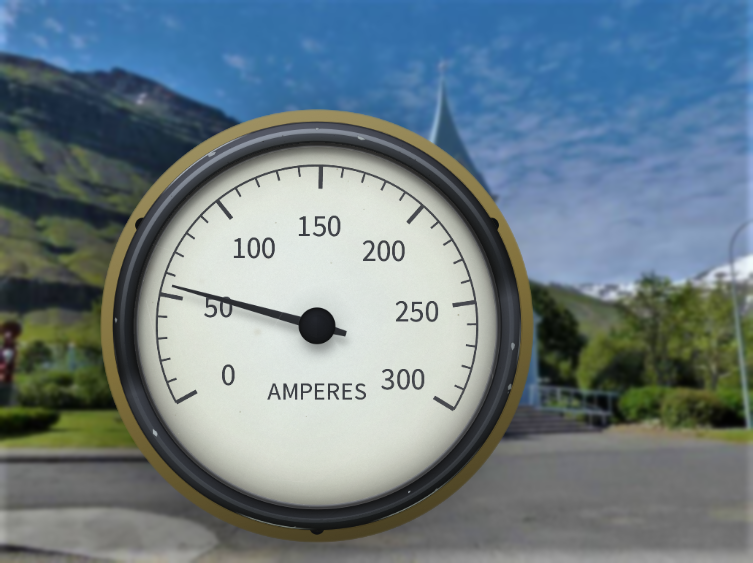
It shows 55 A
